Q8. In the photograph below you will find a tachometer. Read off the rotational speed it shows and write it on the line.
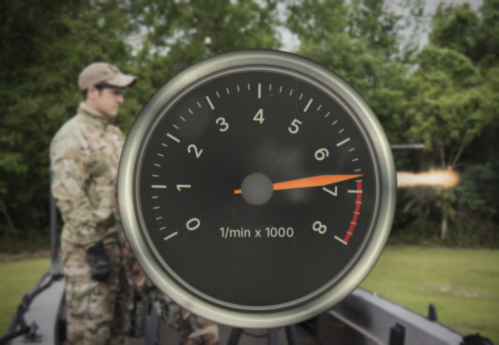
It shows 6700 rpm
